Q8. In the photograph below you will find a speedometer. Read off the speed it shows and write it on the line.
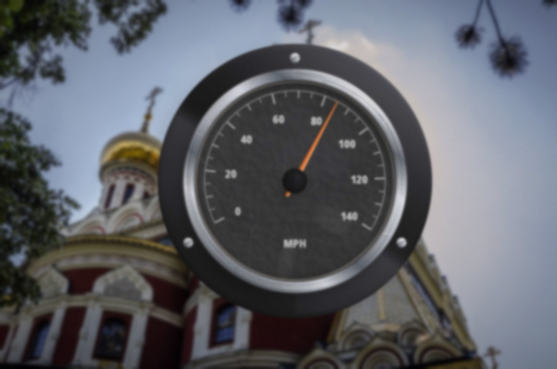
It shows 85 mph
